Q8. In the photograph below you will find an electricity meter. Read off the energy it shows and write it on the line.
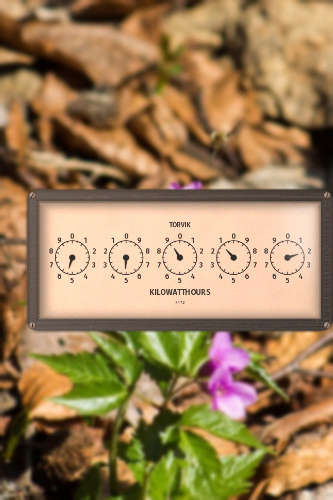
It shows 54912 kWh
